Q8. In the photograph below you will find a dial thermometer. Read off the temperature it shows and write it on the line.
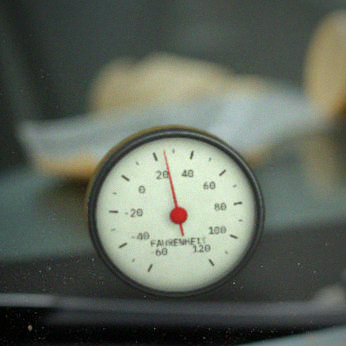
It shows 25 °F
